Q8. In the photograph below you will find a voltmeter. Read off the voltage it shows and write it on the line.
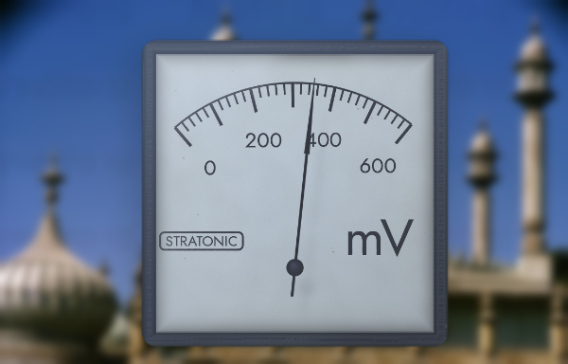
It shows 350 mV
